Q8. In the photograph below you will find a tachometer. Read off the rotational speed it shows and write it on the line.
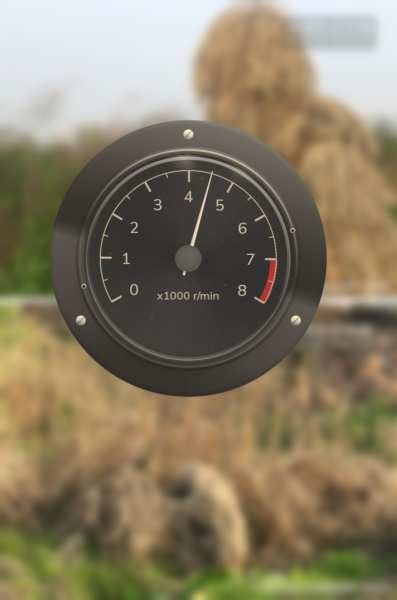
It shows 4500 rpm
